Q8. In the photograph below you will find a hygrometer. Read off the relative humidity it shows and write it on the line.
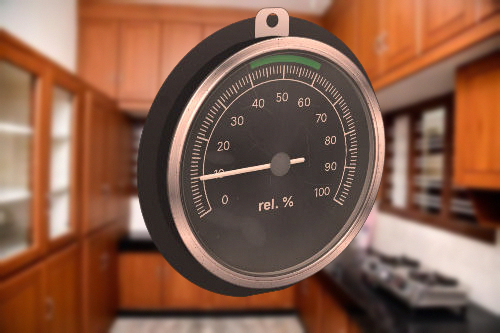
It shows 10 %
